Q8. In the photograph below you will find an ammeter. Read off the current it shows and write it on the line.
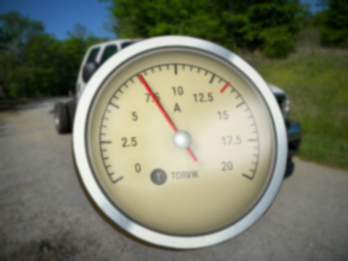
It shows 7.5 A
